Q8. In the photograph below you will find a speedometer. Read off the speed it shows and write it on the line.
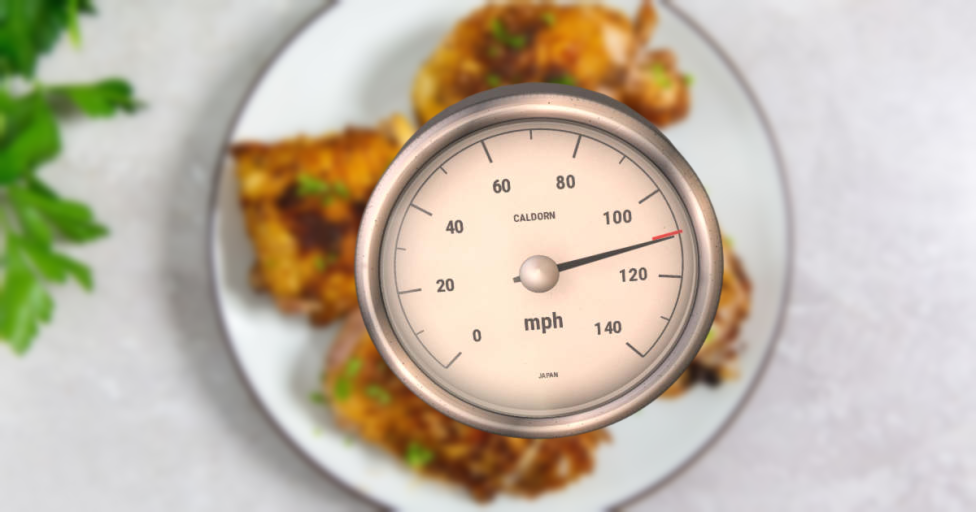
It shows 110 mph
